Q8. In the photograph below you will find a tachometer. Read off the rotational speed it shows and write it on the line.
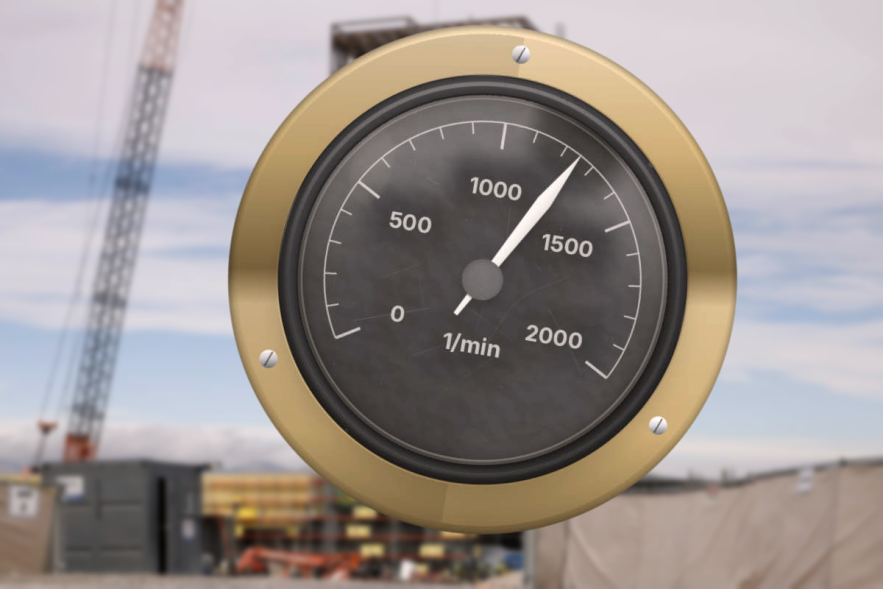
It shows 1250 rpm
